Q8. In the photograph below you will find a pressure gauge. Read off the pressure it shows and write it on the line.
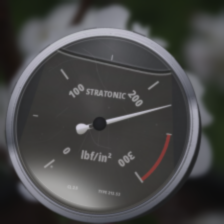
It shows 225 psi
